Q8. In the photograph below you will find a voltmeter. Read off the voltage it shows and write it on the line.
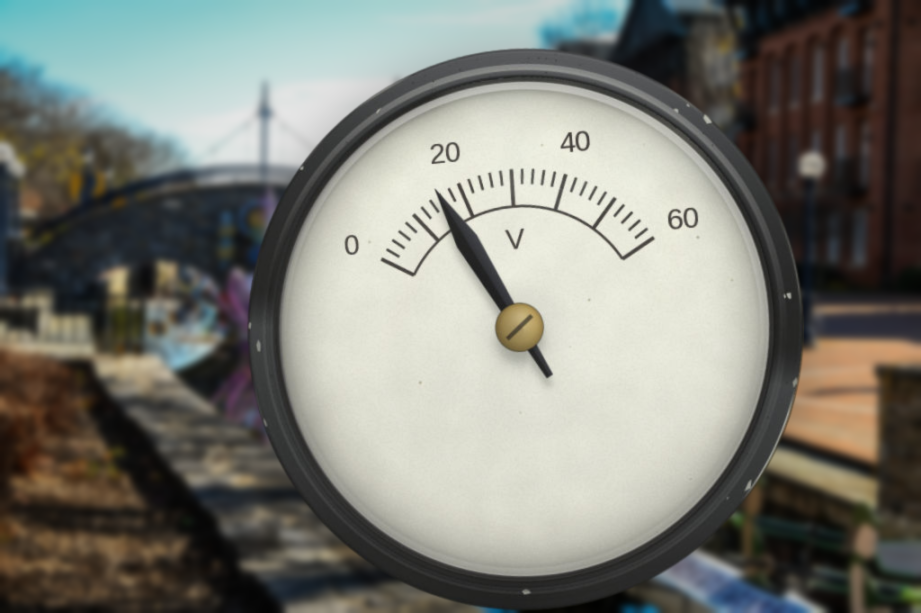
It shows 16 V
